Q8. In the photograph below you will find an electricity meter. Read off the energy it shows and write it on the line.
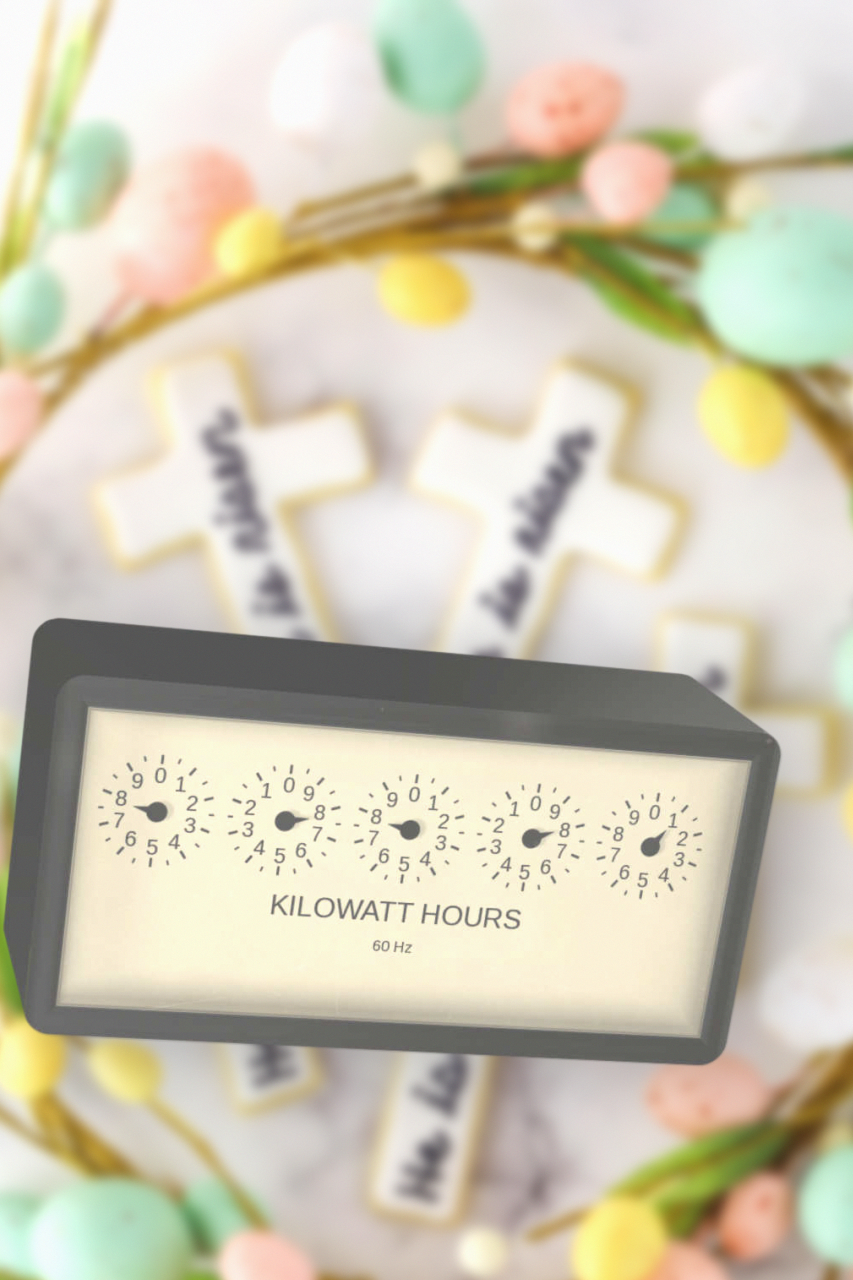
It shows 77781 kWh
